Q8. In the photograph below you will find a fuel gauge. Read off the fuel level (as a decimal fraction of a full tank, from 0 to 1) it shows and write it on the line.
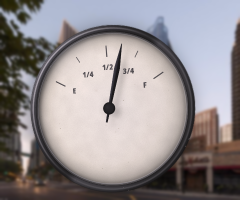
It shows 0.625
